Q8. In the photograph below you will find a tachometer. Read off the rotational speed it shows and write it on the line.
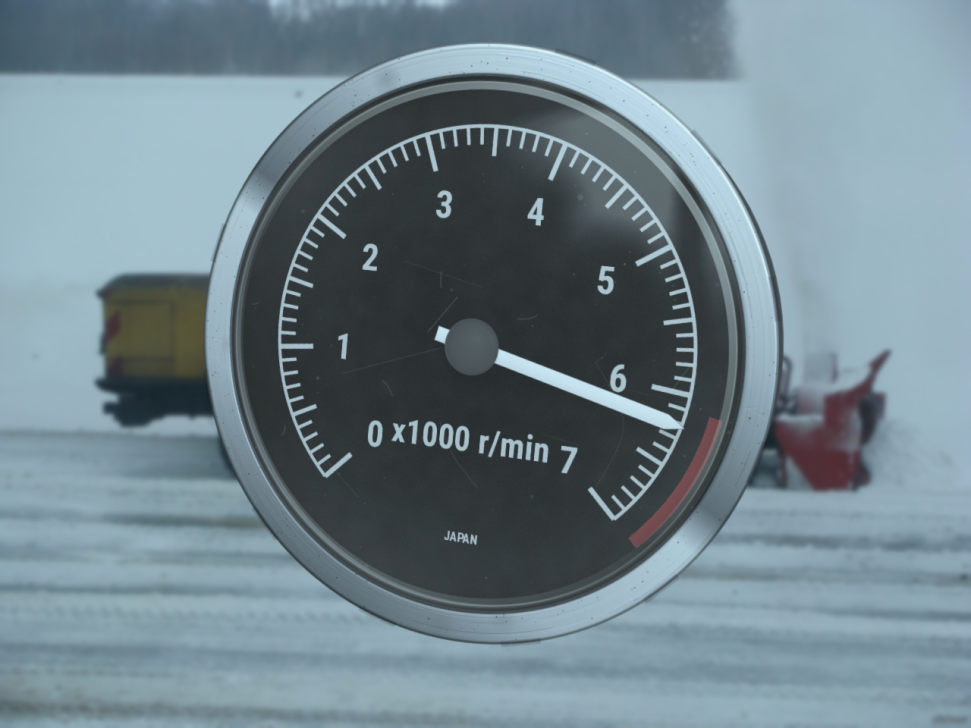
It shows 6200 rpm
